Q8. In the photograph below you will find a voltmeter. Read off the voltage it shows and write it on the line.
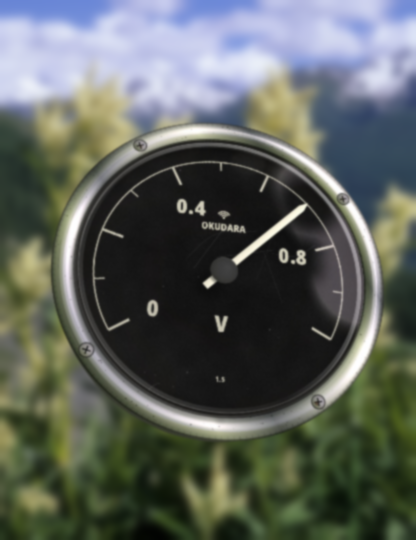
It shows 0.7 V
